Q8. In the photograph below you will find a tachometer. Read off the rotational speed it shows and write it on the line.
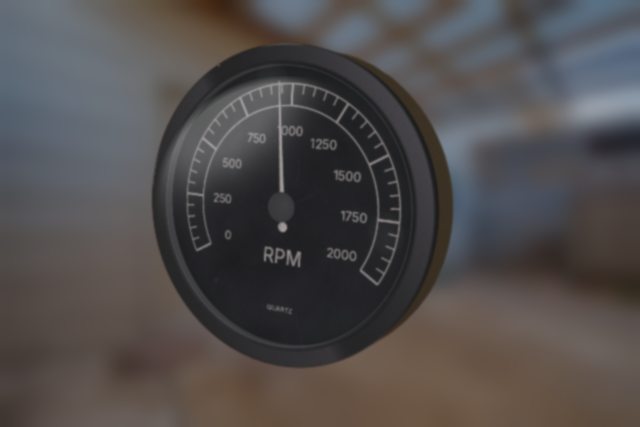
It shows 950 rpm
